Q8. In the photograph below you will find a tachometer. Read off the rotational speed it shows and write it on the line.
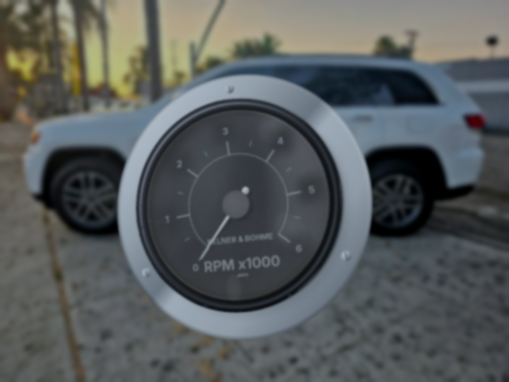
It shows 0 rpm
